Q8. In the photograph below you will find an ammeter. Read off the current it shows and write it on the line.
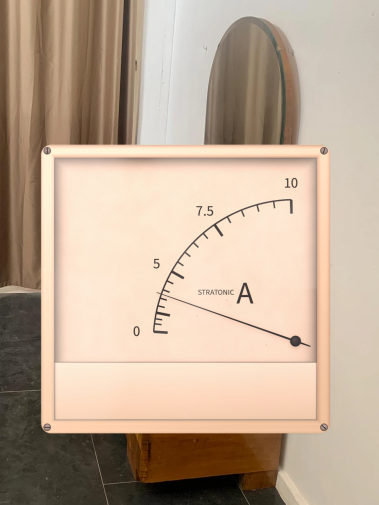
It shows 3.75 A
